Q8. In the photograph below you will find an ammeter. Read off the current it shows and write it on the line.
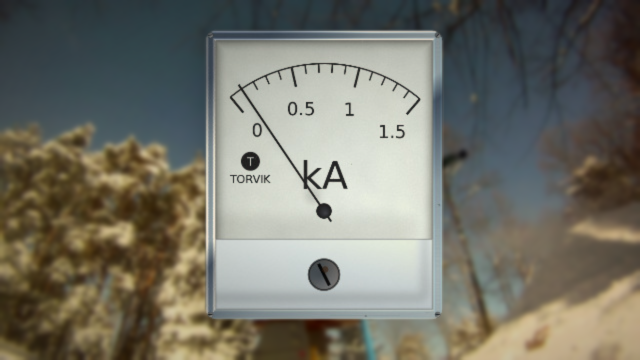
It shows 0.1 kA
